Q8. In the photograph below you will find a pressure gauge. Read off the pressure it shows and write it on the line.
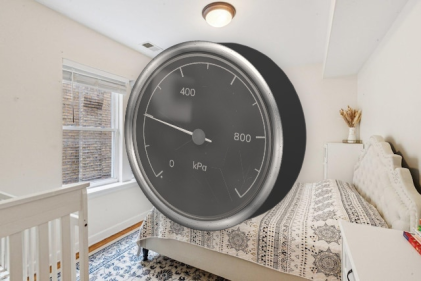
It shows 200 kPa
